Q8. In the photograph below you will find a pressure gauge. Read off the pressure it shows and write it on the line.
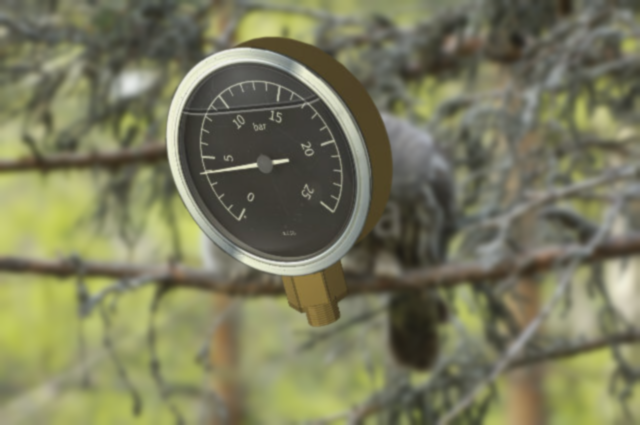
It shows 4 bar
